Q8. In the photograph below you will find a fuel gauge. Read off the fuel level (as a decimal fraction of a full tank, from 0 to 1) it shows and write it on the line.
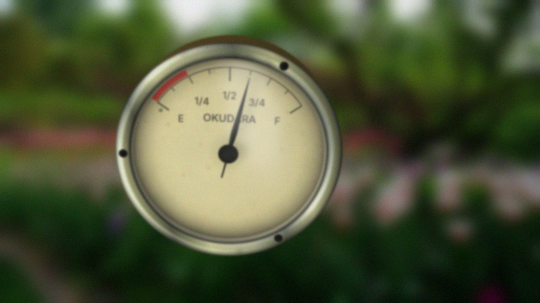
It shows 0.625
